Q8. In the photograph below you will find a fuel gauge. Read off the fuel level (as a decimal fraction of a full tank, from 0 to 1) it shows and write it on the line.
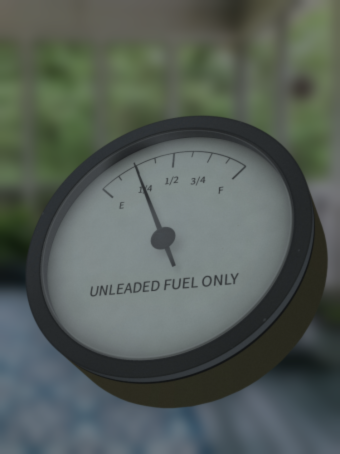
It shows 0.25
